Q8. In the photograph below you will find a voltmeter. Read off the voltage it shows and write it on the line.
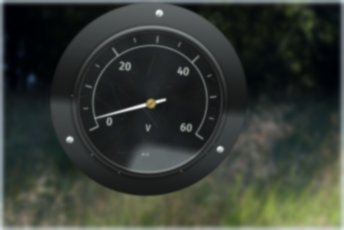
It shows 2.5 V
